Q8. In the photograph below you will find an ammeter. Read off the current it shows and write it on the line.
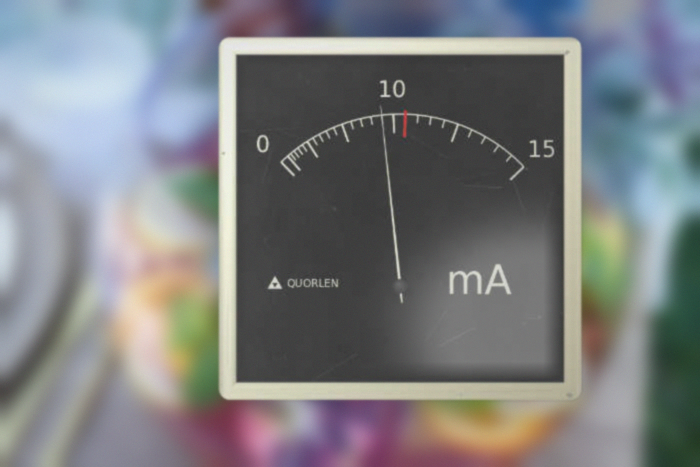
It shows 9.5 mA
